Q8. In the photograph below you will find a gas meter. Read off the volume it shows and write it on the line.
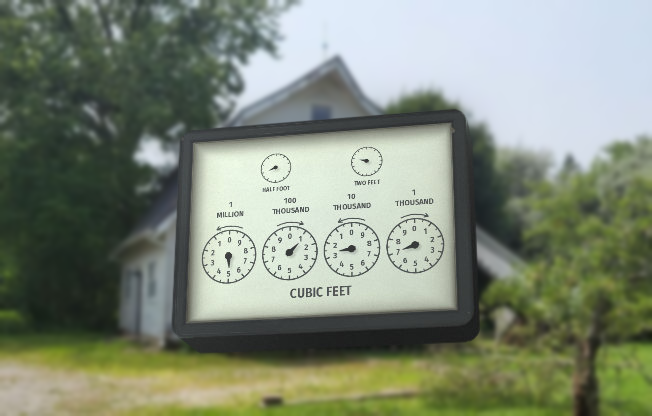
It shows 512700 ft³
